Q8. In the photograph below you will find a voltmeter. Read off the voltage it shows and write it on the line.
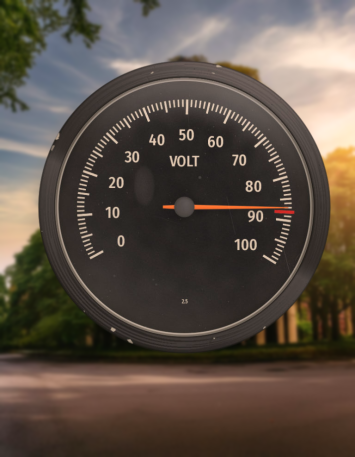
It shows 87 V
